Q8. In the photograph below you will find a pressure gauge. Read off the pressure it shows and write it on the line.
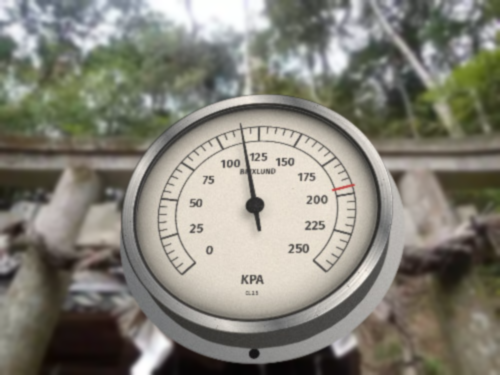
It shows 115 kPa
